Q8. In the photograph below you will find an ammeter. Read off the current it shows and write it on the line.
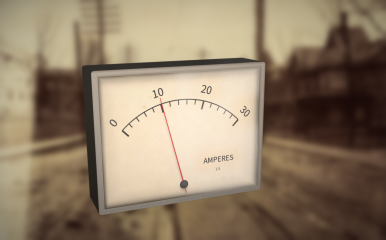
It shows 10 A
